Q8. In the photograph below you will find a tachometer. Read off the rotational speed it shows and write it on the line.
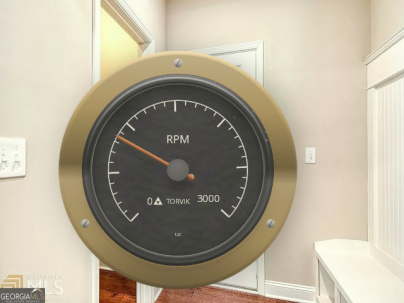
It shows 850 rpm
